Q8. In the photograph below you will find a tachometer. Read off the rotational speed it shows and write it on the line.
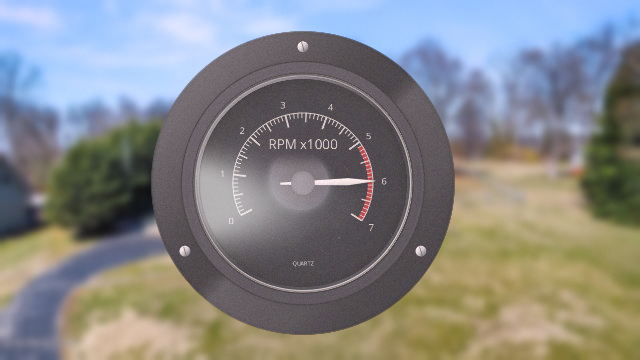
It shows 6000 rpm
